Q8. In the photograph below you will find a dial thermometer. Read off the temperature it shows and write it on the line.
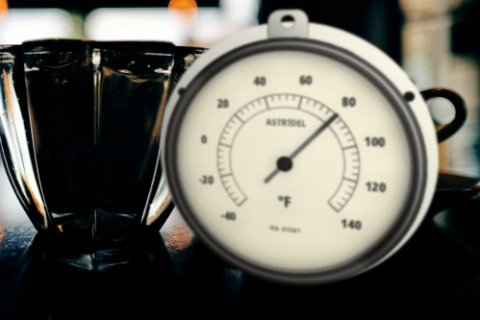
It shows 80 °F
